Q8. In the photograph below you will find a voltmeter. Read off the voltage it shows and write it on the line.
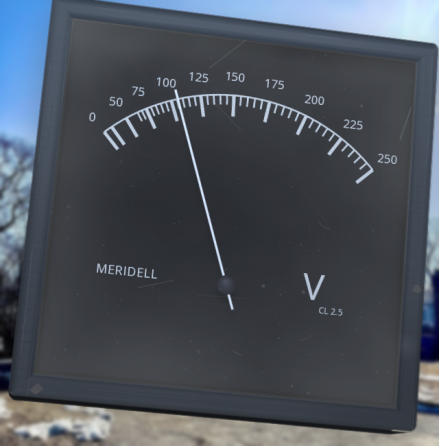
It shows 105 V
